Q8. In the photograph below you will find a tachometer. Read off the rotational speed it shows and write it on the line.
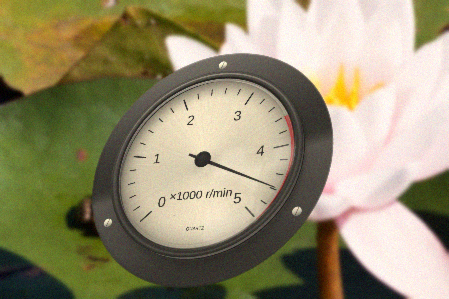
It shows 4600 rpm
